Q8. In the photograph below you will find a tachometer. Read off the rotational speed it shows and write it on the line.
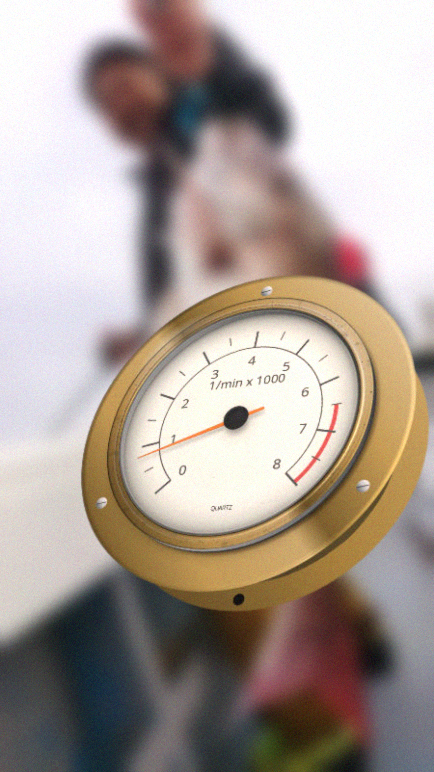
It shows 750 rpm
